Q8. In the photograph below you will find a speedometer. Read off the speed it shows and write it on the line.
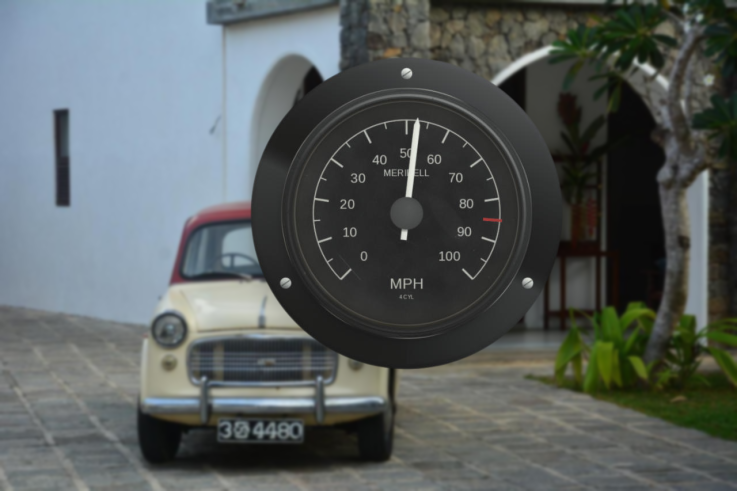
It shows 52.5 mph
